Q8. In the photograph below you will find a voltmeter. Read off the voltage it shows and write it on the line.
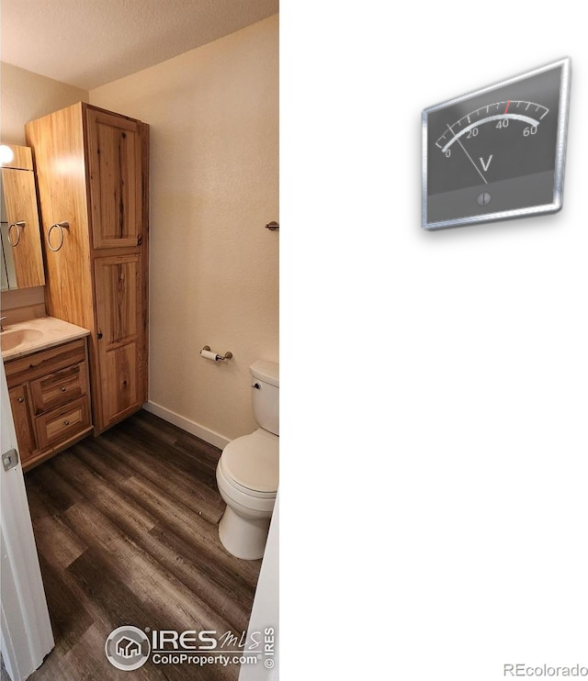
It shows 10 V
